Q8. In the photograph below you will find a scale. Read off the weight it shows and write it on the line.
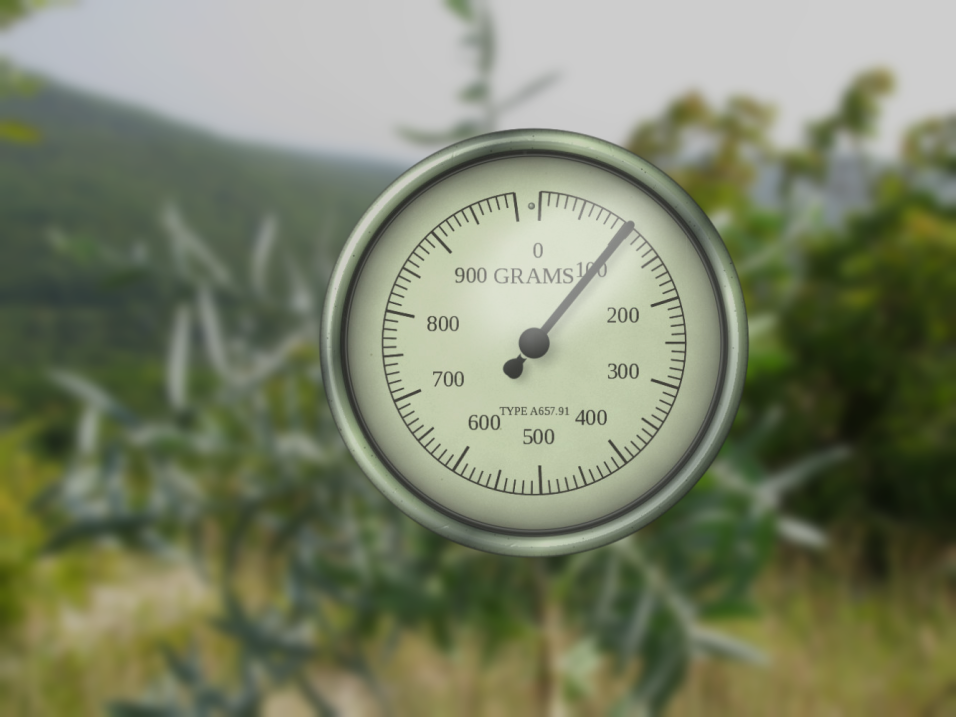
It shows 105 g
